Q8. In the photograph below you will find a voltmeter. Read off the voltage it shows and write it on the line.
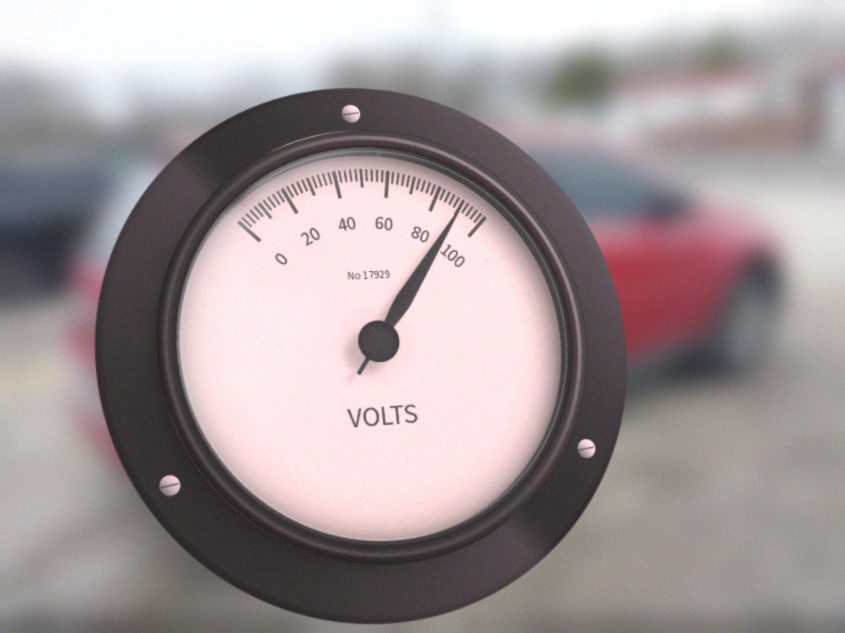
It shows 90 V
